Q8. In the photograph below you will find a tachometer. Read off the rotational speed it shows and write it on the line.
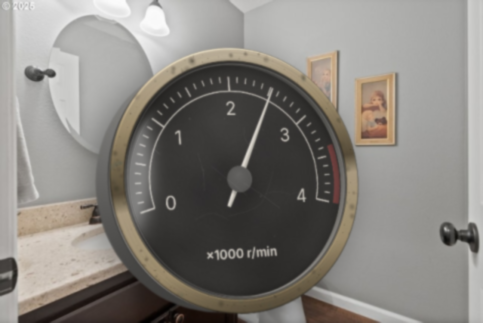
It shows 2500 rpm
